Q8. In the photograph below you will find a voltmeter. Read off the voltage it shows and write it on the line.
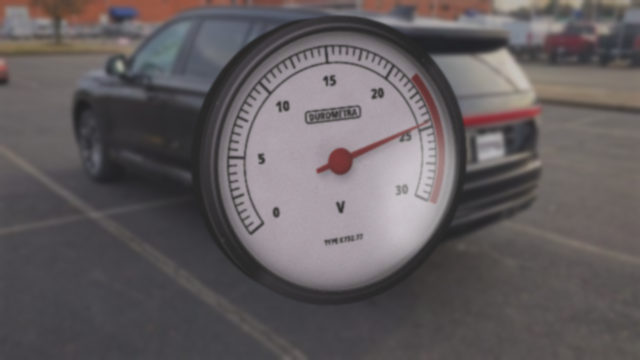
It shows 24.5 V
